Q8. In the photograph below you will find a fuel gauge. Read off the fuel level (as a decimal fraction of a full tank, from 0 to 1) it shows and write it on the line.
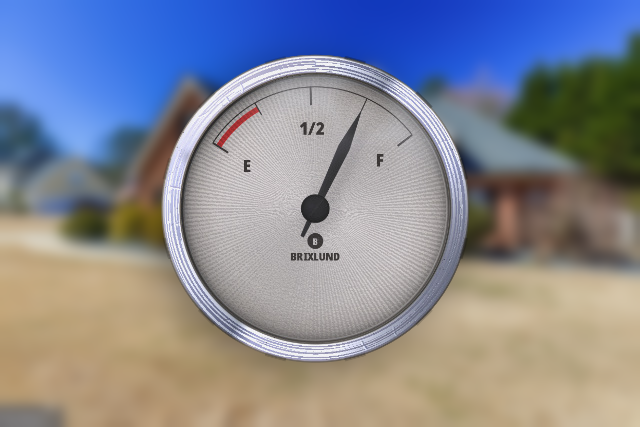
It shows 0.75
